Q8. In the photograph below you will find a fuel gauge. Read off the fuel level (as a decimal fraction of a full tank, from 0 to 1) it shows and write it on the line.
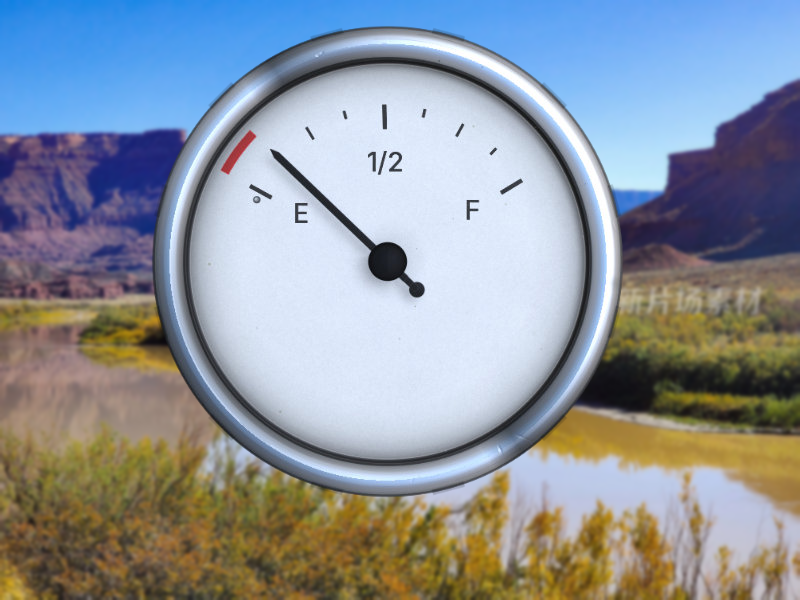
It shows 0.125
